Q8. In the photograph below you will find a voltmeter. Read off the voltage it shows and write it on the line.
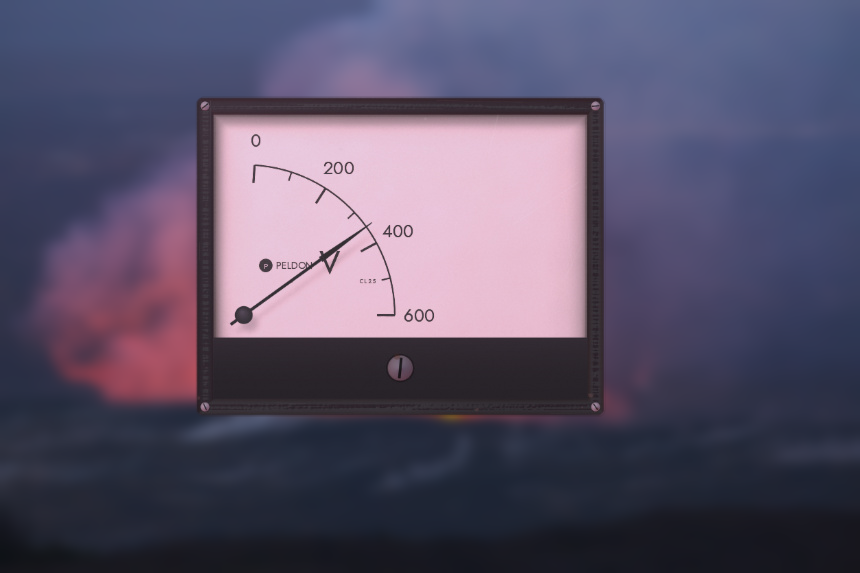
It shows 350 V
